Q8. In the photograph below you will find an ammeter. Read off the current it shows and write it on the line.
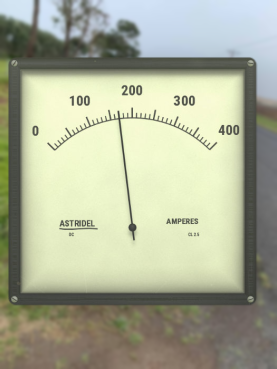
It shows 170 A
